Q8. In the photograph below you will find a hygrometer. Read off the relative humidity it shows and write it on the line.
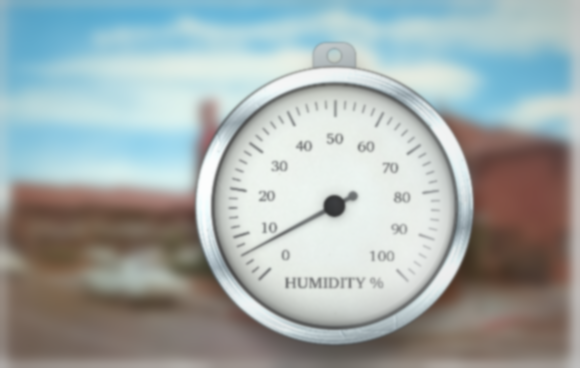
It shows 6 %
